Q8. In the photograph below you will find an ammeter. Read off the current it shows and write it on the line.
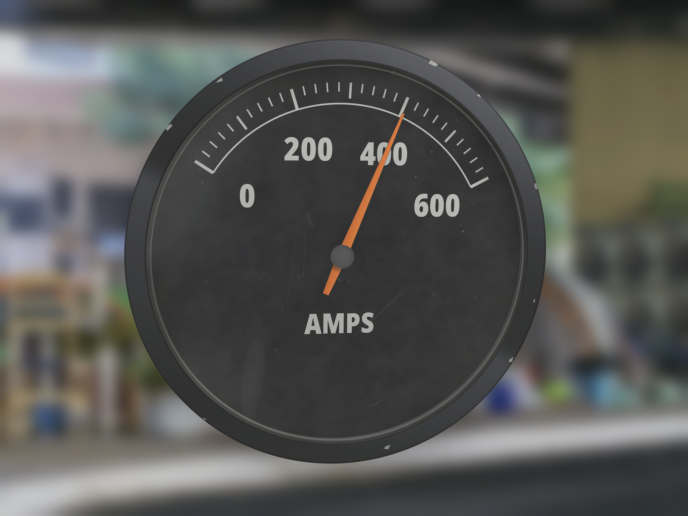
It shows 400 A
